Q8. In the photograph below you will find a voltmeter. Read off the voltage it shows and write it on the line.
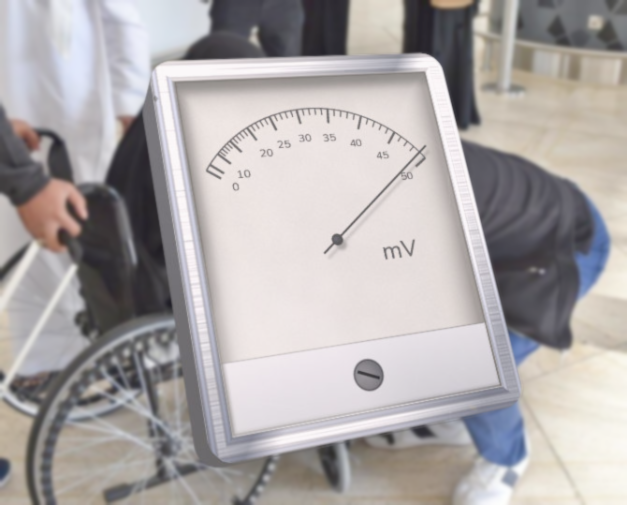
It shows 49 mV
